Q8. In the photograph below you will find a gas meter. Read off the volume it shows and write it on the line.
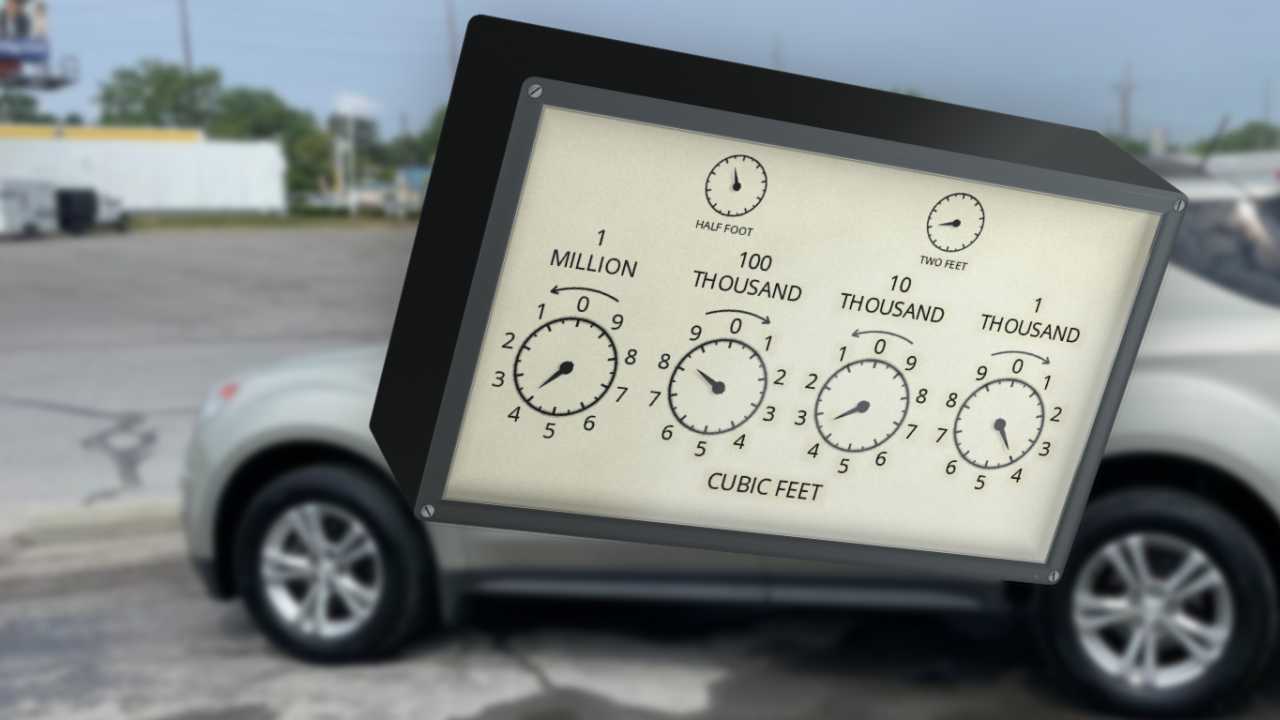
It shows 383400 ft³
